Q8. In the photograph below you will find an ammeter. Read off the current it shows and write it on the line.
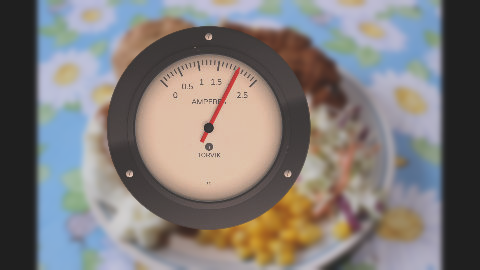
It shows 2 A
